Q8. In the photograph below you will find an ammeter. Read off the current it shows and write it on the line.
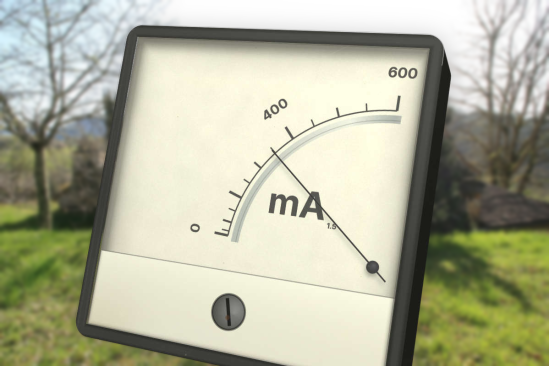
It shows 350 mA
